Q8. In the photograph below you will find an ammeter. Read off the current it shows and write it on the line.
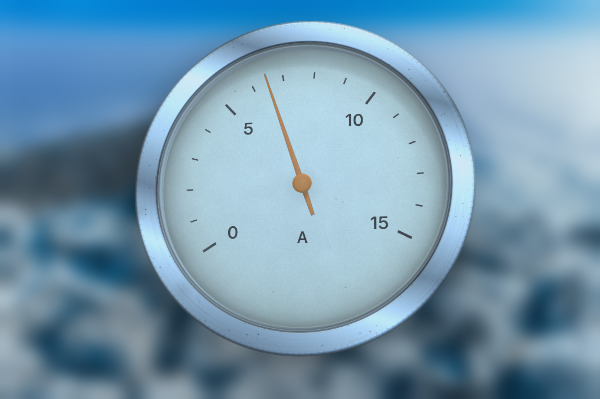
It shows 6.5 A
